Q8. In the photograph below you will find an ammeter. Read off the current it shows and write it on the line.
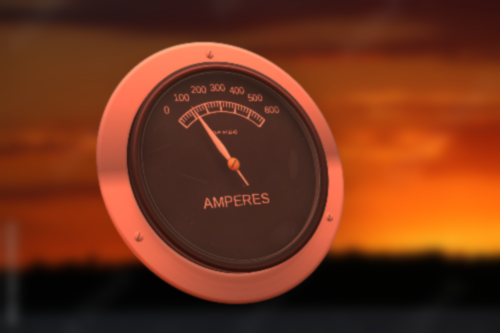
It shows 100 A
